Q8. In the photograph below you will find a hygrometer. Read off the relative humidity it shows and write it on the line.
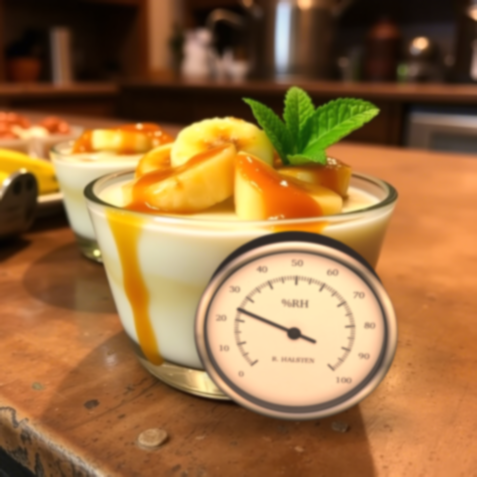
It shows 25 %
